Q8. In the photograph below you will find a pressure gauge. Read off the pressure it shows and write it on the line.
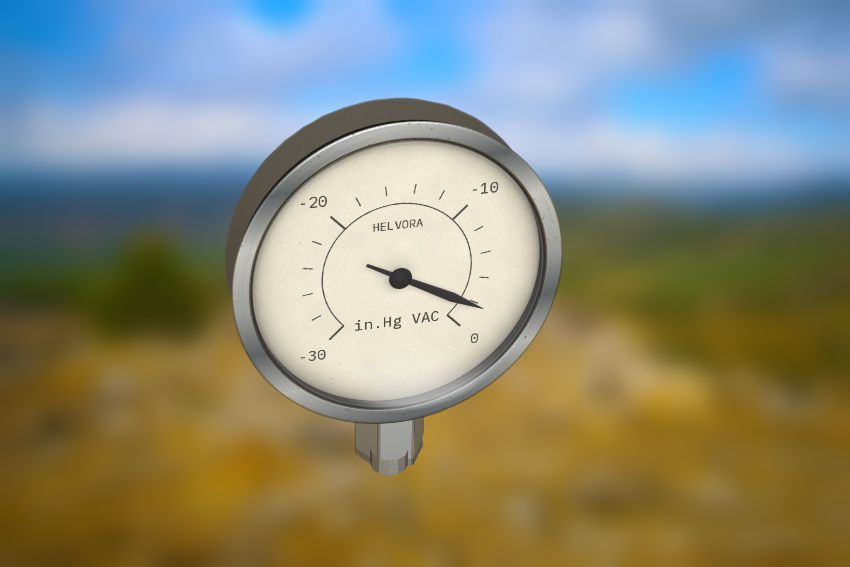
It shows -2 inHg
